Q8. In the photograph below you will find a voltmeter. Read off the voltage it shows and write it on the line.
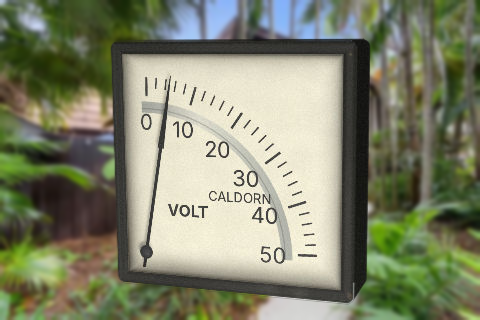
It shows 5 V
